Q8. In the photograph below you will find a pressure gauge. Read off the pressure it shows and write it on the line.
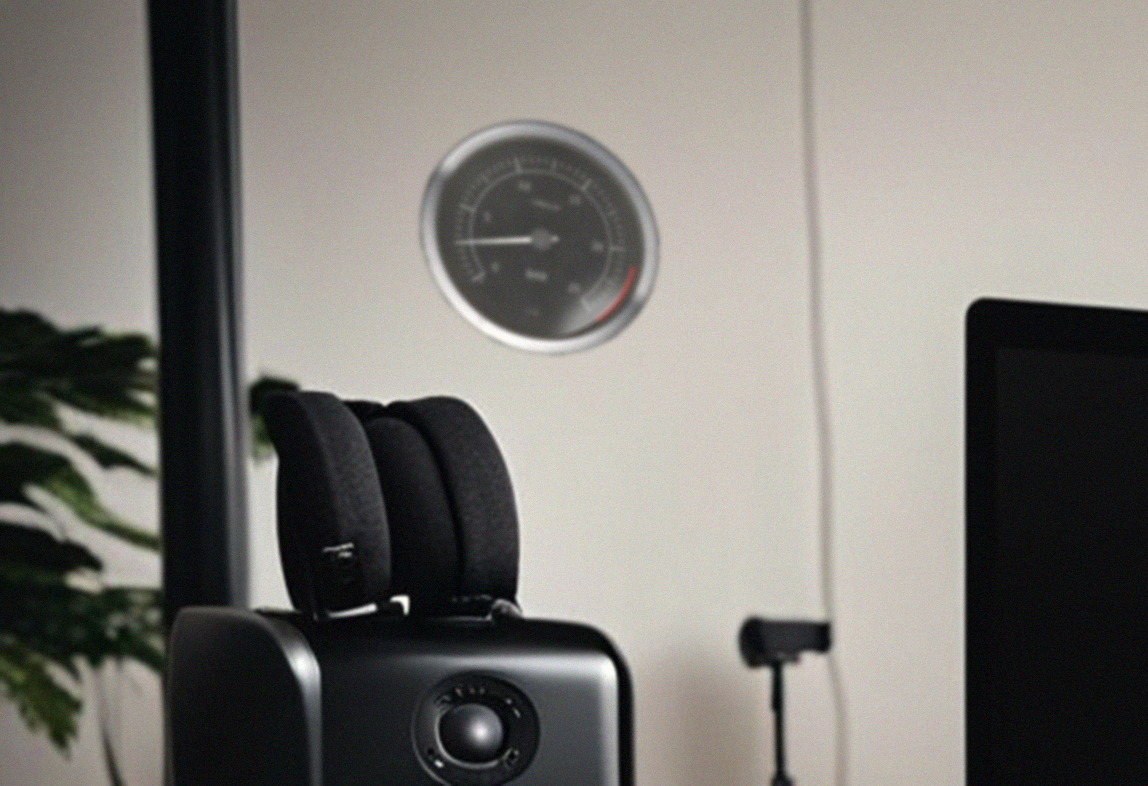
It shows 2.5 bar
